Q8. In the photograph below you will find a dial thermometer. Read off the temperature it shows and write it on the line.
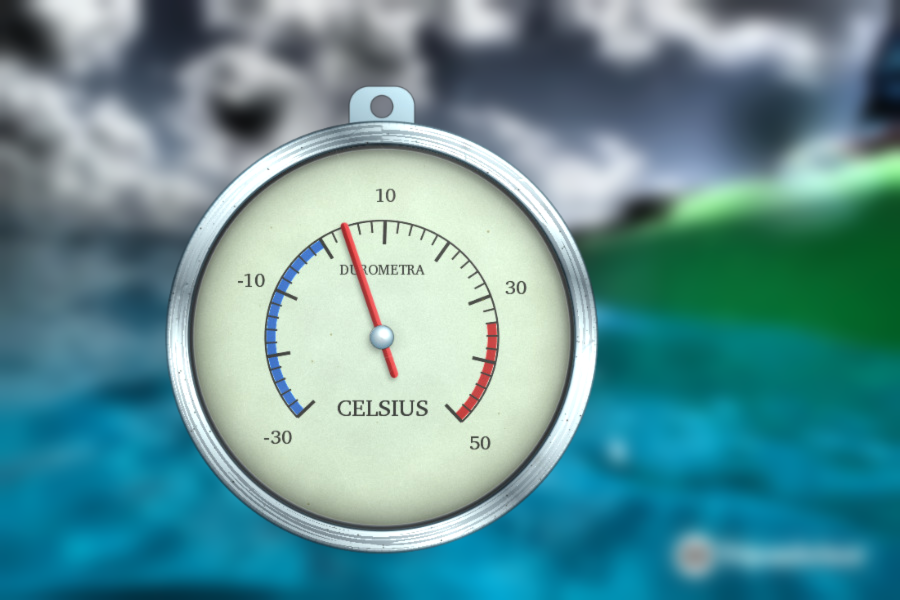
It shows 4 °C
